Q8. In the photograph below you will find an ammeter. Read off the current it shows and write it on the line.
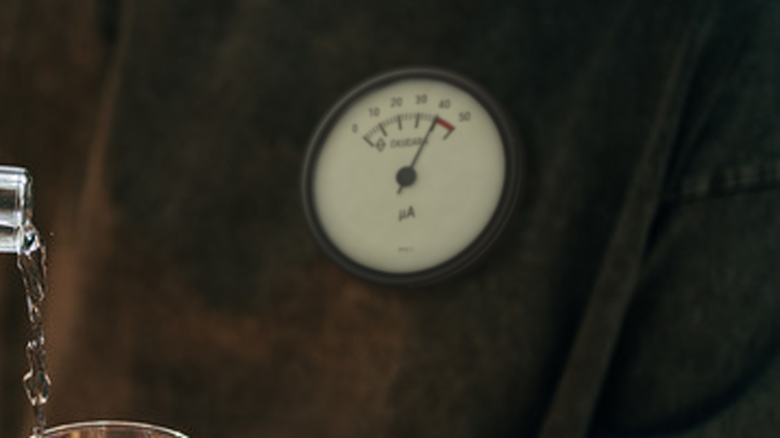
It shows 40 µA
